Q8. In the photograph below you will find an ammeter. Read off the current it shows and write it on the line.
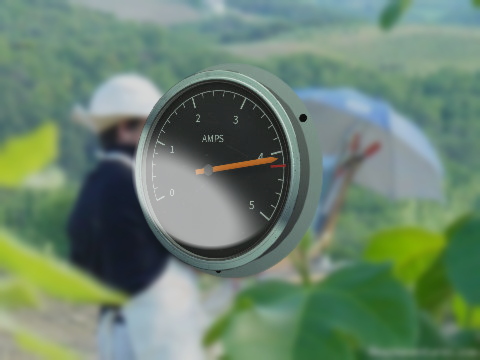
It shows 4.1 A
